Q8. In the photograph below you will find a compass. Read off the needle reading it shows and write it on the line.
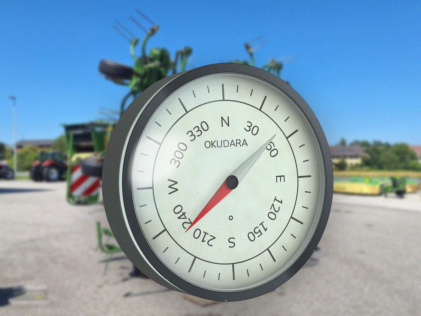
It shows 230 °
